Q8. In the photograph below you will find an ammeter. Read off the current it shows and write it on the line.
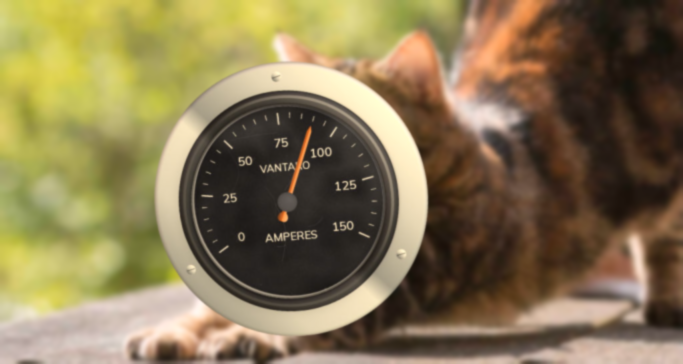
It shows 90 A
